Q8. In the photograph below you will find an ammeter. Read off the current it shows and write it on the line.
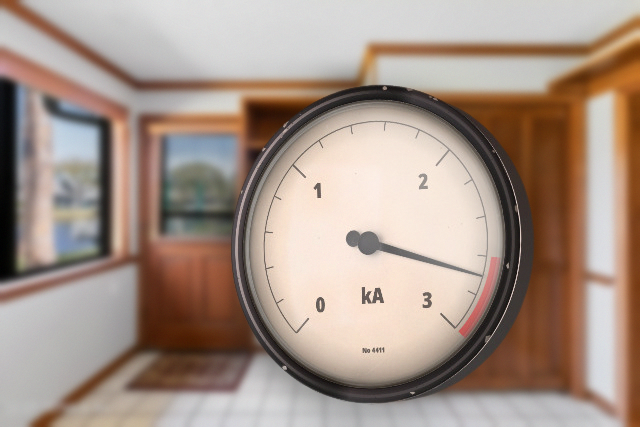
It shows 2.7 kA
